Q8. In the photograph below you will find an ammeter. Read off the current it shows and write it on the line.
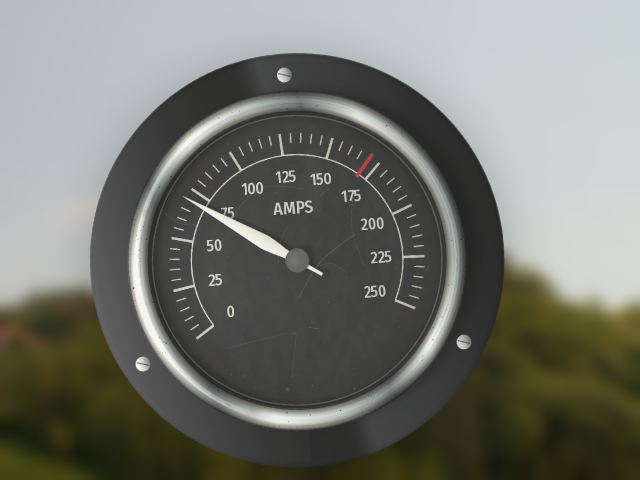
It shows 70 A
